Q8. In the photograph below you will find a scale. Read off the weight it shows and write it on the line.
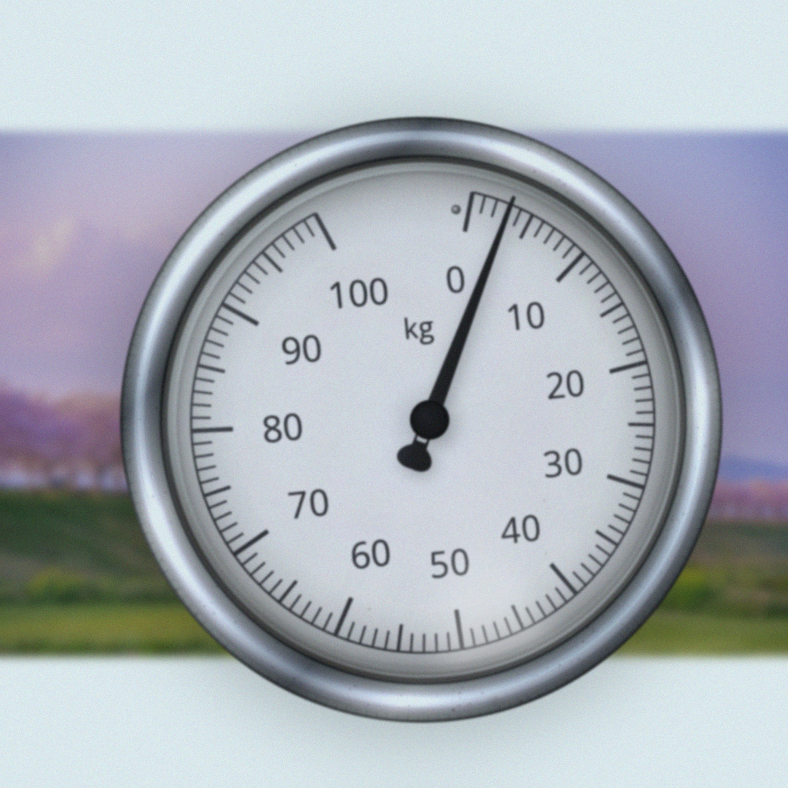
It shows 3 kg
